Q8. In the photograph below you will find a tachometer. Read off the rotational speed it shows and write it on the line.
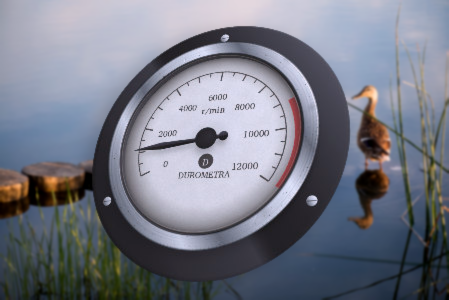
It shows 1000 rpm
